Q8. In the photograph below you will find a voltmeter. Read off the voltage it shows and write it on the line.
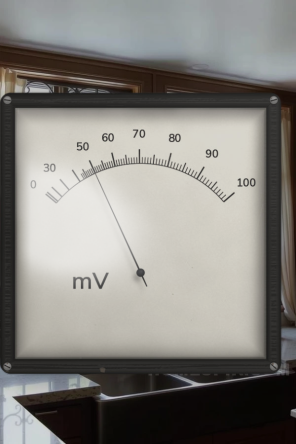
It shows 50 mV
